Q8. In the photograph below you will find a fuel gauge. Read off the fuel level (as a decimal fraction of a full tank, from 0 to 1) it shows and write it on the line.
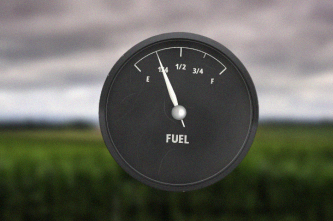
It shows 0.25
